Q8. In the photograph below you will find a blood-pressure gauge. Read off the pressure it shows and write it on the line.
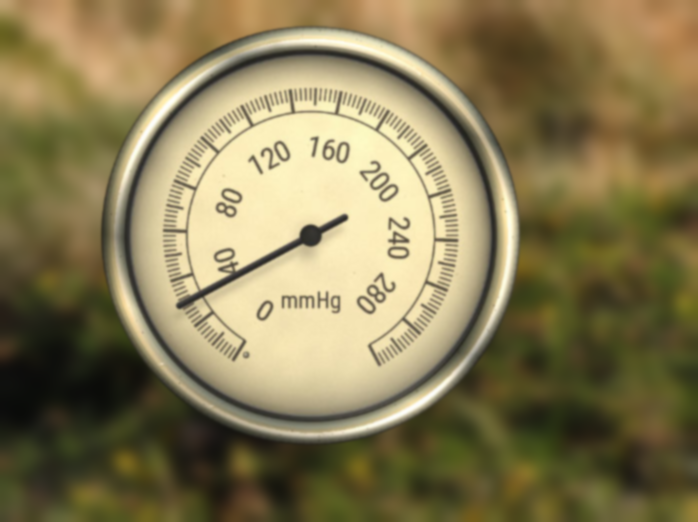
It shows 30 mmHg
